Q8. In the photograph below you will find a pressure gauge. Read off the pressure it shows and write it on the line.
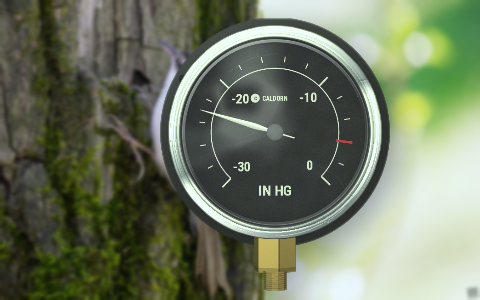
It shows -23 inHg
